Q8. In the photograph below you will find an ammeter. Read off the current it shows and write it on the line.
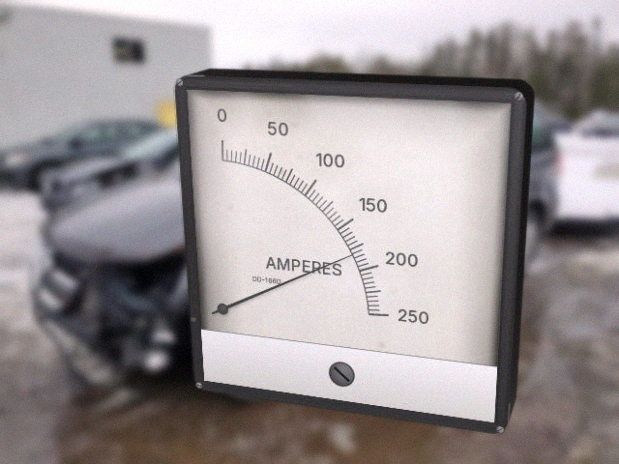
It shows 180 A
